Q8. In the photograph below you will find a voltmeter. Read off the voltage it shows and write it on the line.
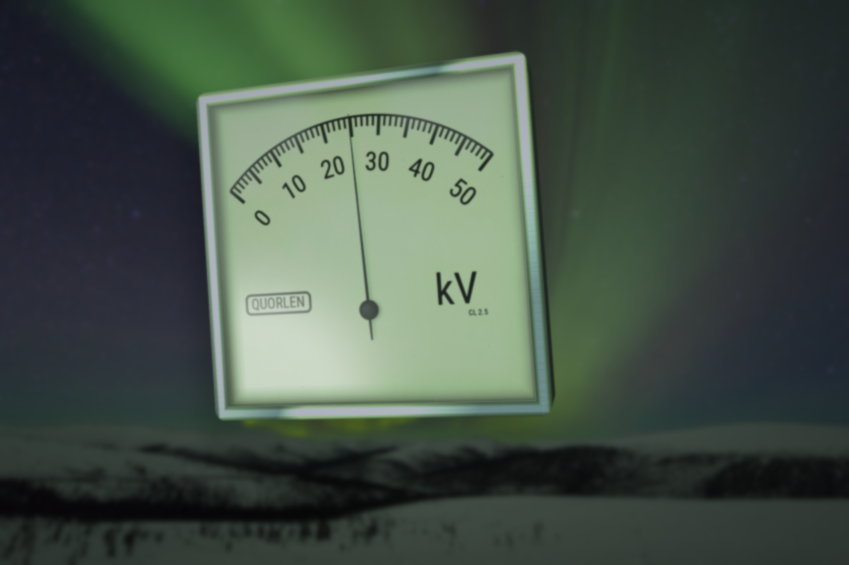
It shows 25 kV
